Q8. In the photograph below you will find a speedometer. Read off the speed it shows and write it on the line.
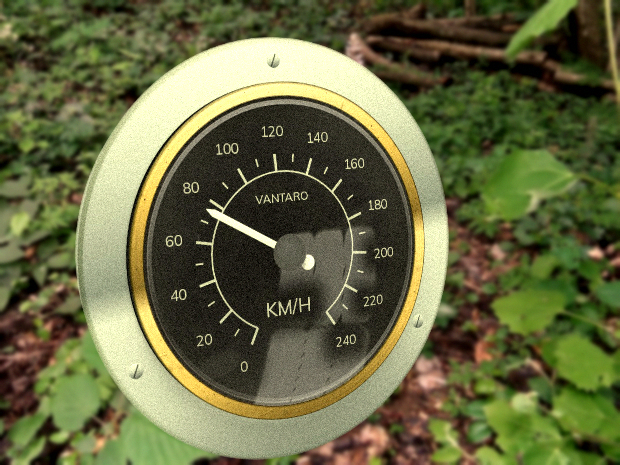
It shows 75 km/h
